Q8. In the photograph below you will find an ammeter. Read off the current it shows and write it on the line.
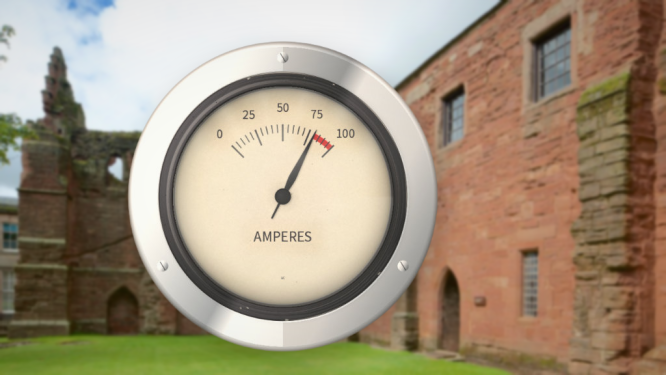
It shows 80 A
